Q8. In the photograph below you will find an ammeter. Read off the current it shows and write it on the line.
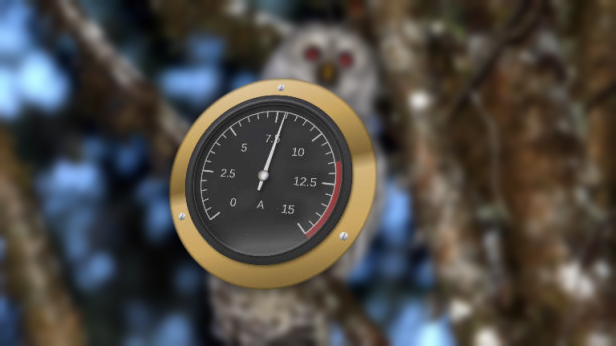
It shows 8 A
